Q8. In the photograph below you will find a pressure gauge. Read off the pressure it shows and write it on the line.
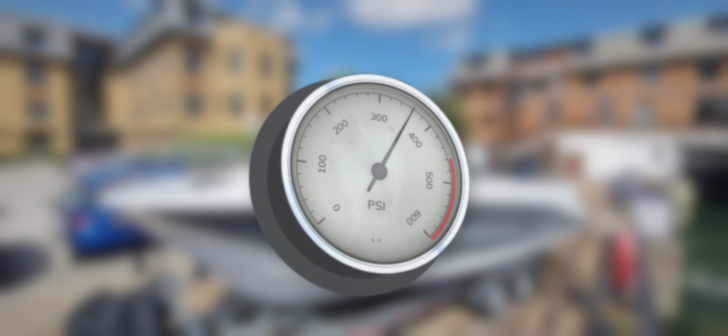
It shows 360 psi
